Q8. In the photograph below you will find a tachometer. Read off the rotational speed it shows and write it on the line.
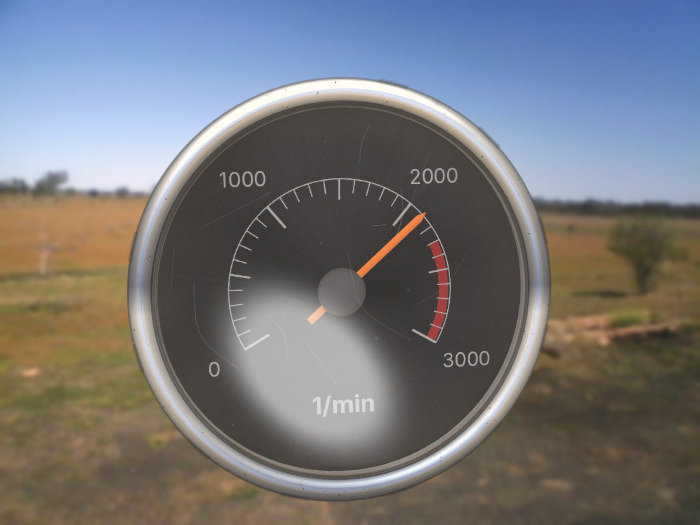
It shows 2100 rpm
